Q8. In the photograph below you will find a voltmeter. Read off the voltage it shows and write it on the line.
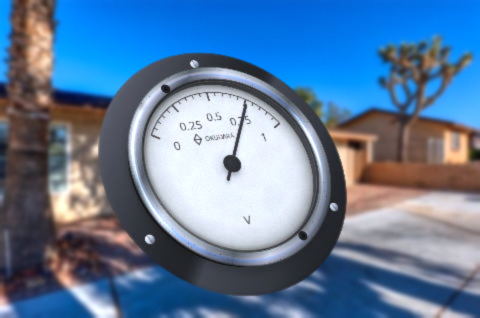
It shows 0.75 V
